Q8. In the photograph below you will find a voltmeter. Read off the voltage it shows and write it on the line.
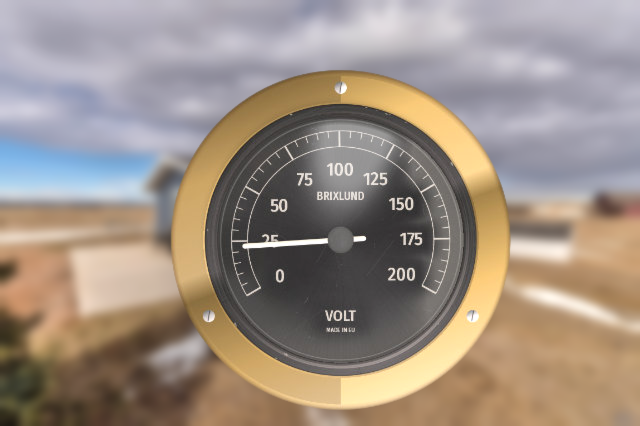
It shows 22.5 V
